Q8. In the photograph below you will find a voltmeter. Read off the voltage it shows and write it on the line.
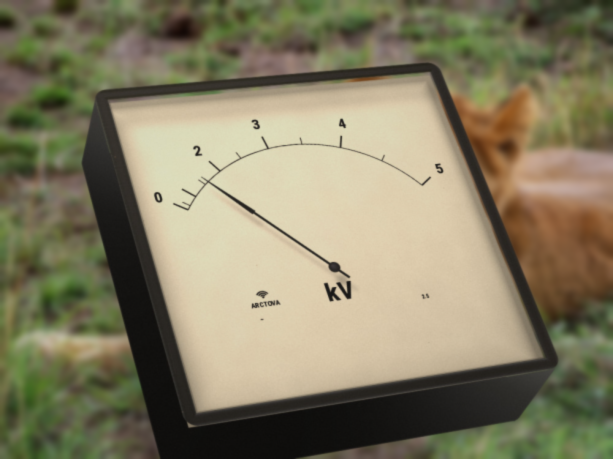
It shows 1.5 kV
